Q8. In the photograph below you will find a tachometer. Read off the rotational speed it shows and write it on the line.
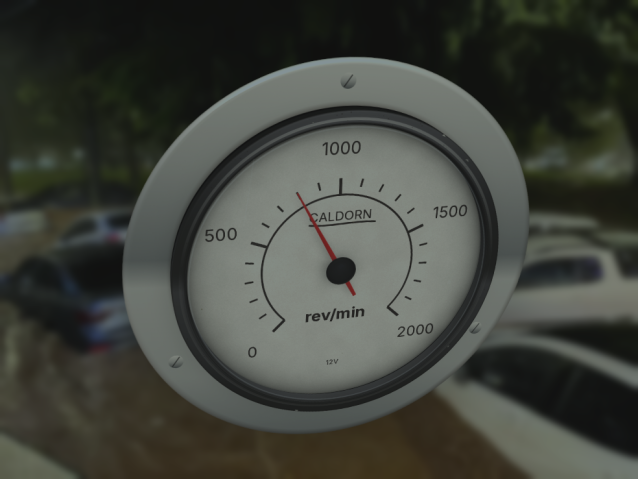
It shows 800 rpm
